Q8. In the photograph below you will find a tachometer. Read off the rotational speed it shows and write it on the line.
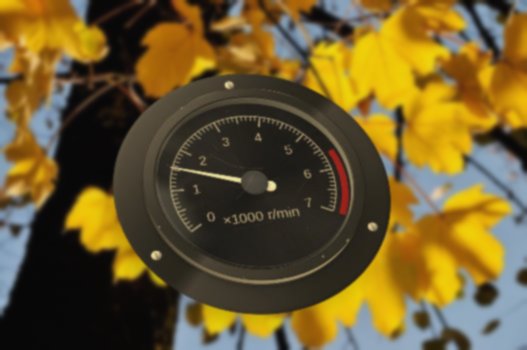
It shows 1500 rpm
